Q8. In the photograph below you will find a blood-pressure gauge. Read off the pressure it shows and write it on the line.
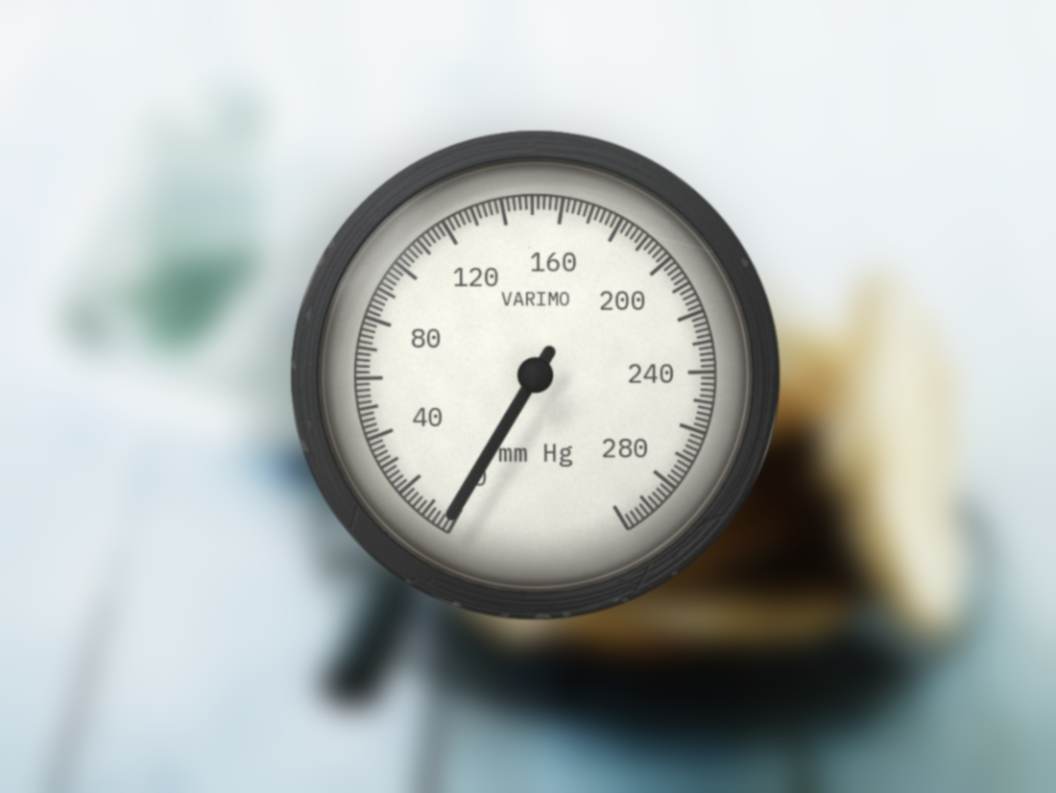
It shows 2 mmHg
